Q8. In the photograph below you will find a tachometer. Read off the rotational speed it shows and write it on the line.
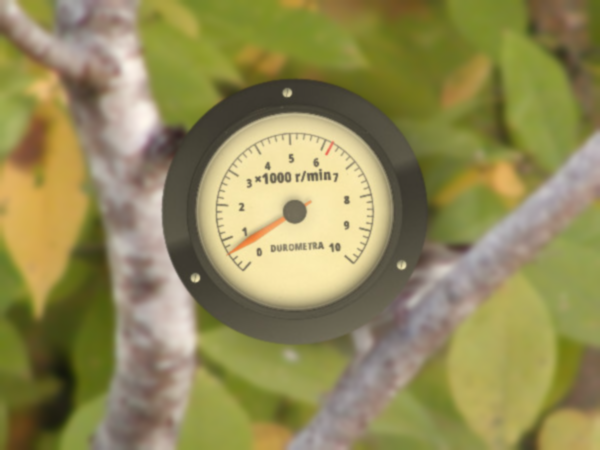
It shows 600 rpm
